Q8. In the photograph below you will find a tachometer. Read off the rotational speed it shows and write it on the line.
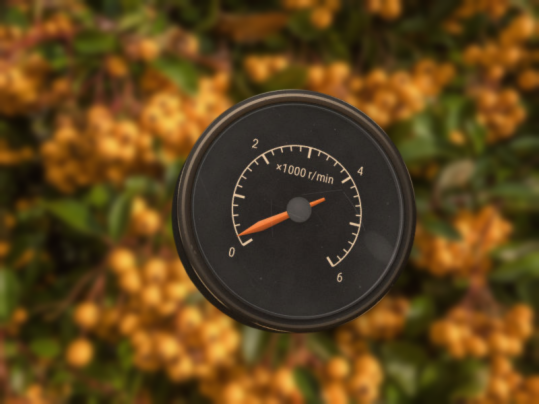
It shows 200 rpm
